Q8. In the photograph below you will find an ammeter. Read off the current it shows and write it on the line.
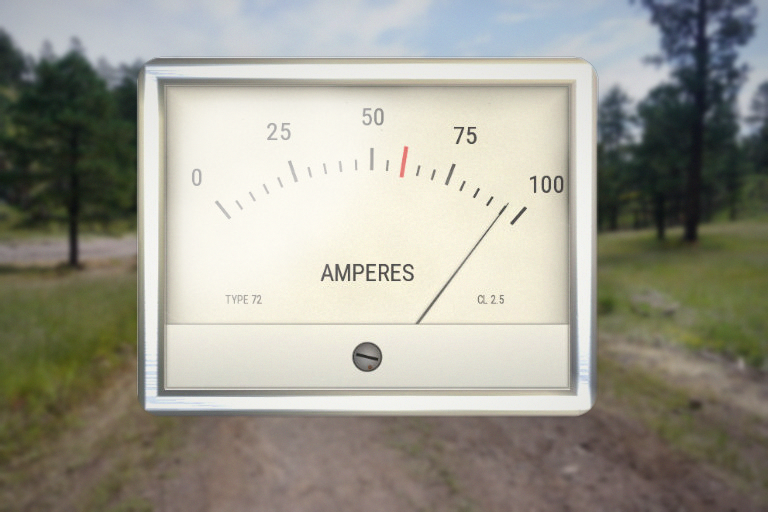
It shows 95 A
